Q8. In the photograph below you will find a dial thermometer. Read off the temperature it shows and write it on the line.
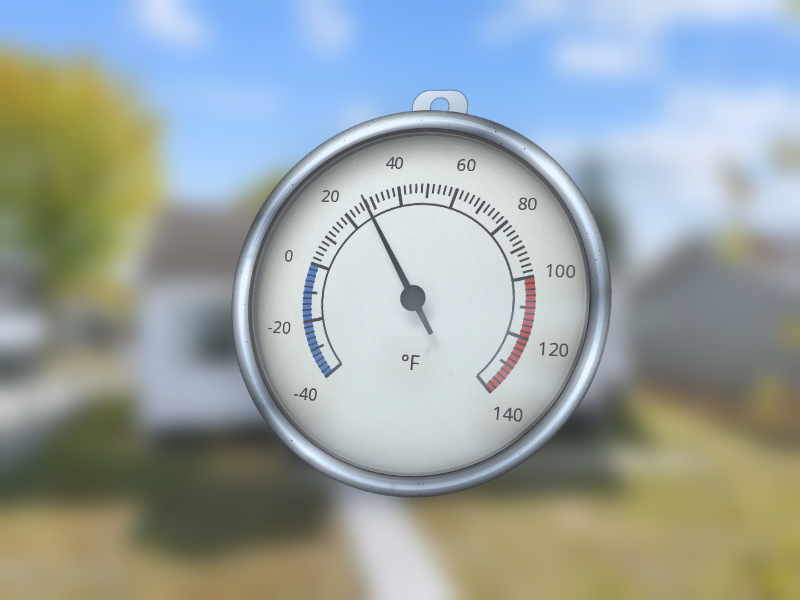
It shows 28 °F
